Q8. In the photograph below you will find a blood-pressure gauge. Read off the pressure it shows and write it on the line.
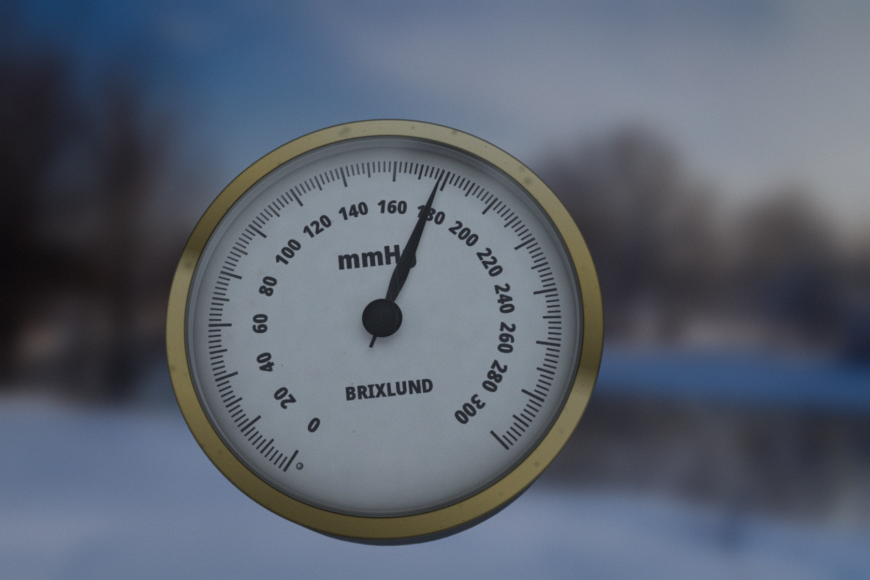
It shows 178 mmHg
